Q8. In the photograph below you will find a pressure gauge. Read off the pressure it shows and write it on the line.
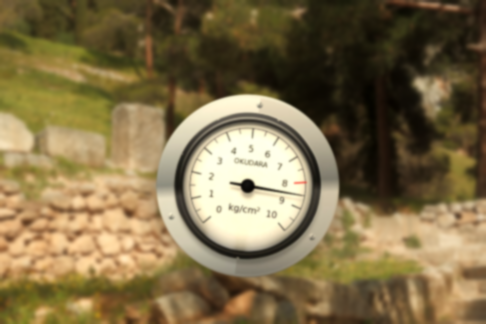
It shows 8.5 kg/cm²
